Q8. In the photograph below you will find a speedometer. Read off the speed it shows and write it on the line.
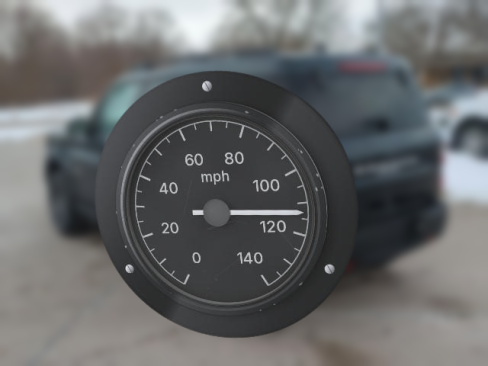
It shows 112.5 mph
